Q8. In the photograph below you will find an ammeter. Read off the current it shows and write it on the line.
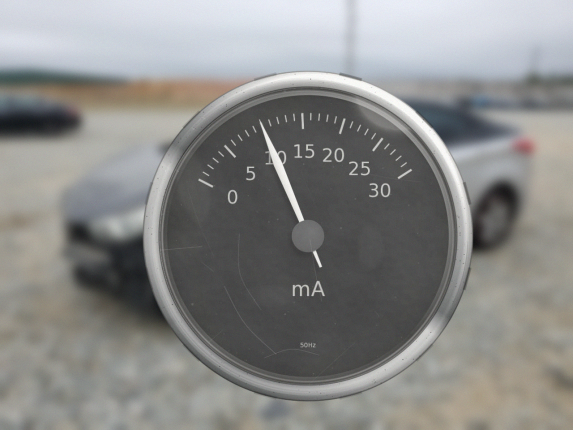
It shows 10 mA
